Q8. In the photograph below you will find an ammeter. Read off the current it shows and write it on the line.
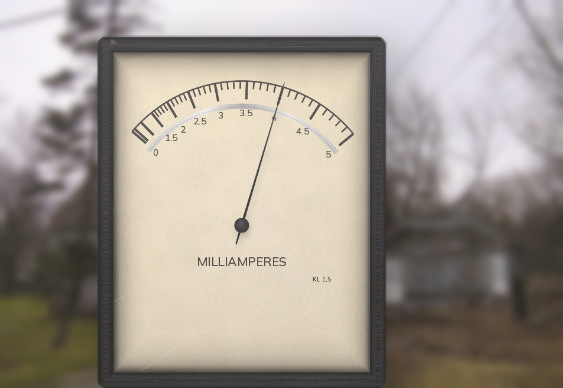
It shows 4 mA
